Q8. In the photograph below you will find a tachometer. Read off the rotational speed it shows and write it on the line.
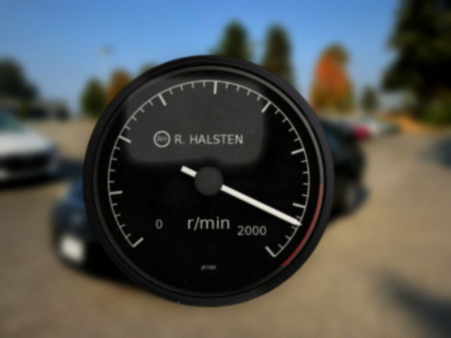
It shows 1825 rpm
